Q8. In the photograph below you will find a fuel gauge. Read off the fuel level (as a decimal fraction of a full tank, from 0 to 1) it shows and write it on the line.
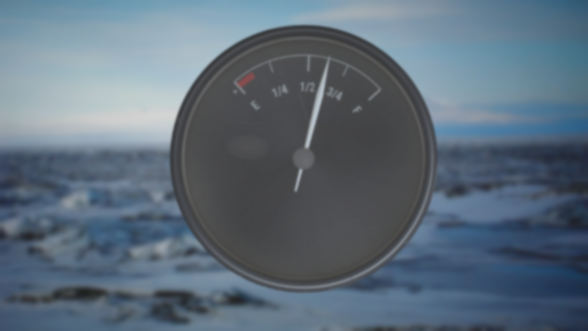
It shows 0.625
